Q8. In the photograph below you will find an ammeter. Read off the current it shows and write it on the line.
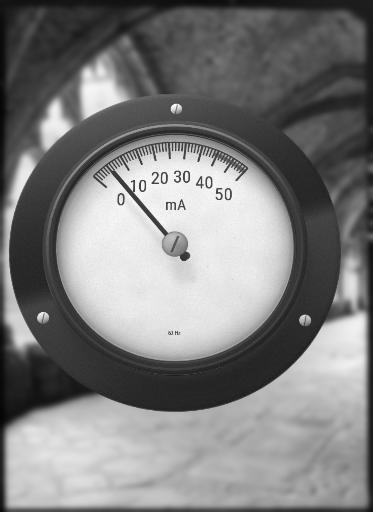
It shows 5 mA
